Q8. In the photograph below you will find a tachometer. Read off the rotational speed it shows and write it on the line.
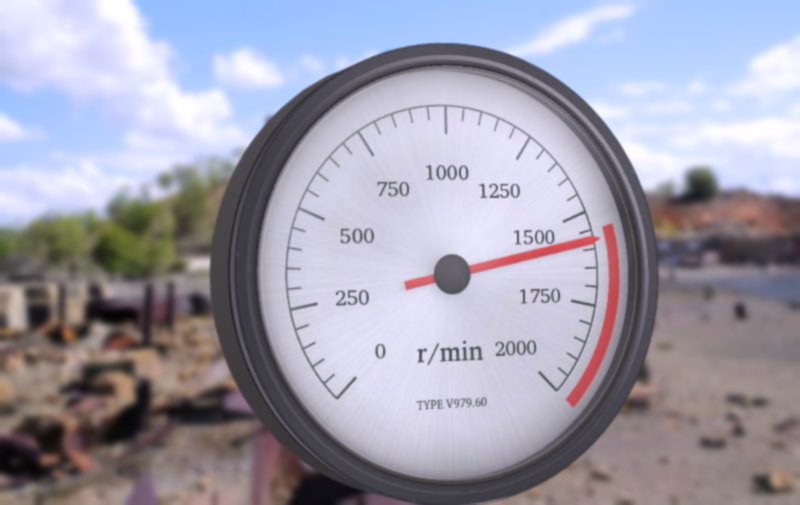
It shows 1575 rpm
